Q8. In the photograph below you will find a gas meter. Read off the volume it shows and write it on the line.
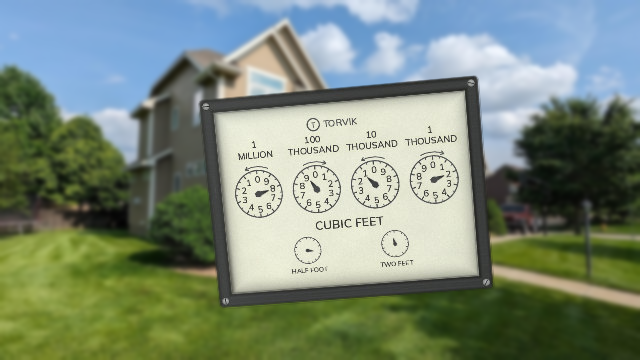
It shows 791200 ft³
